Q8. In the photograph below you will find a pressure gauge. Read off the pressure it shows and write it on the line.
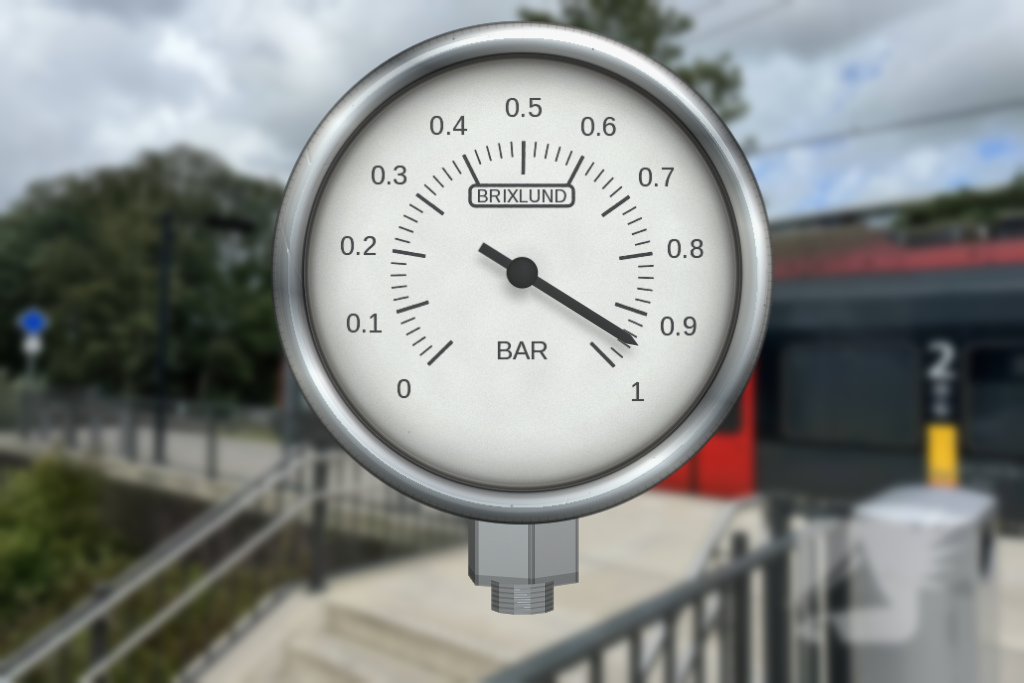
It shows 0.95 bar
